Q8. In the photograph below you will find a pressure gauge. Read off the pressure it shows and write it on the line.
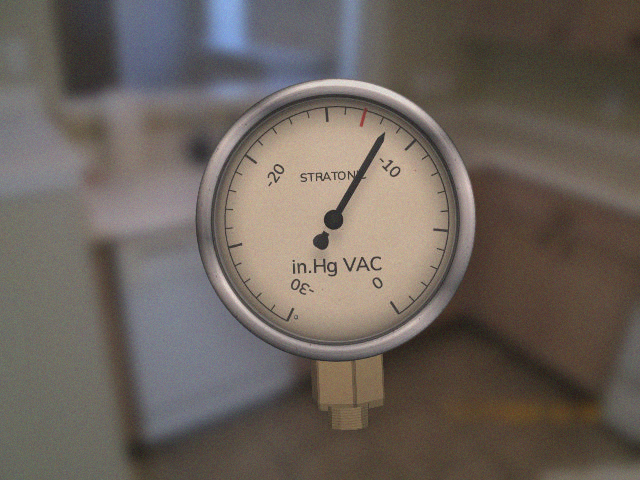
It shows -11.5 inHg
